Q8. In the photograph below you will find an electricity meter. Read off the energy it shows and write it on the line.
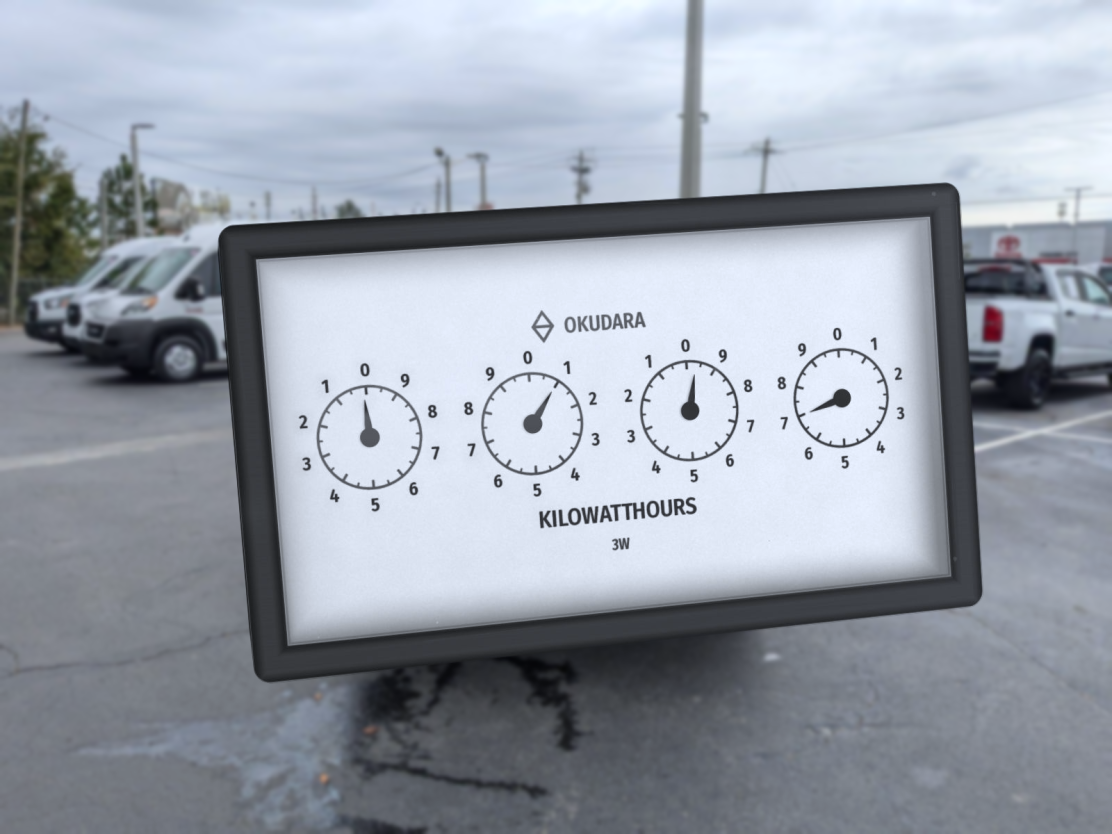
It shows 97 kWh
